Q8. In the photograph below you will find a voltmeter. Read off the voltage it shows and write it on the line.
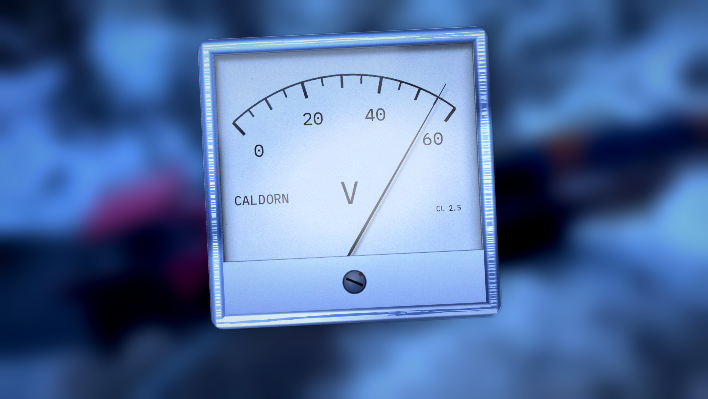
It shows 55 V
